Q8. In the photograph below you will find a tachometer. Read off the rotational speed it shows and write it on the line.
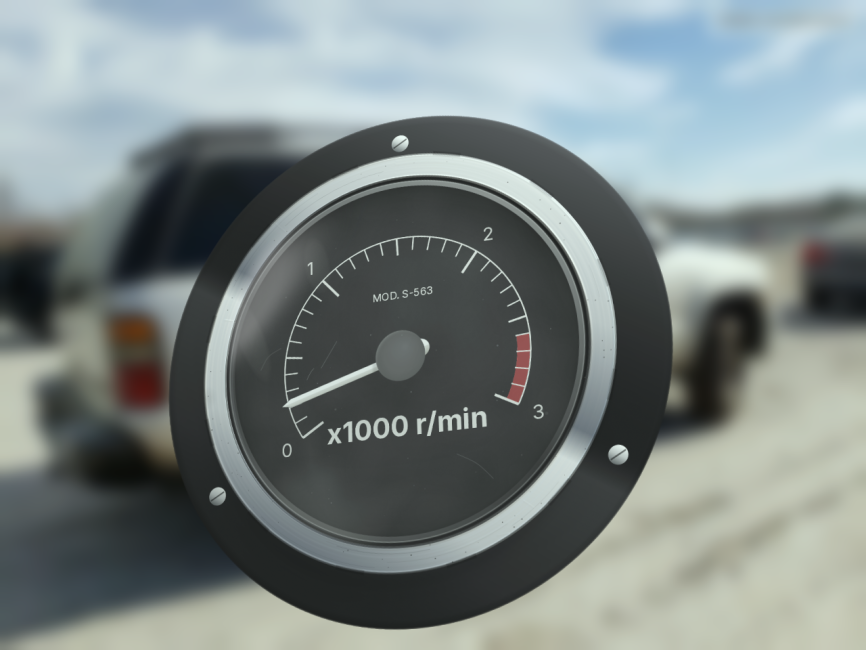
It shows 200 rpm
